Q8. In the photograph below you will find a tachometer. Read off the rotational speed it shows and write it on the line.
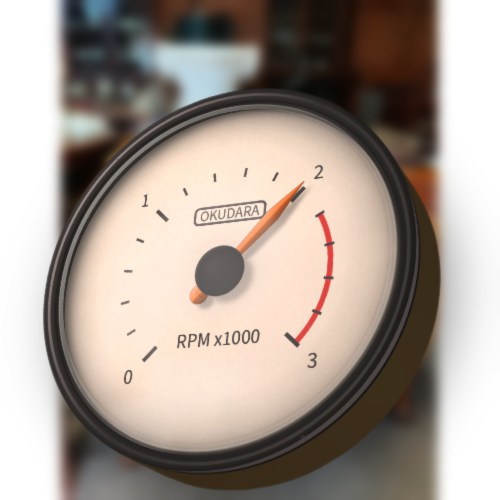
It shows 2000 rpm
